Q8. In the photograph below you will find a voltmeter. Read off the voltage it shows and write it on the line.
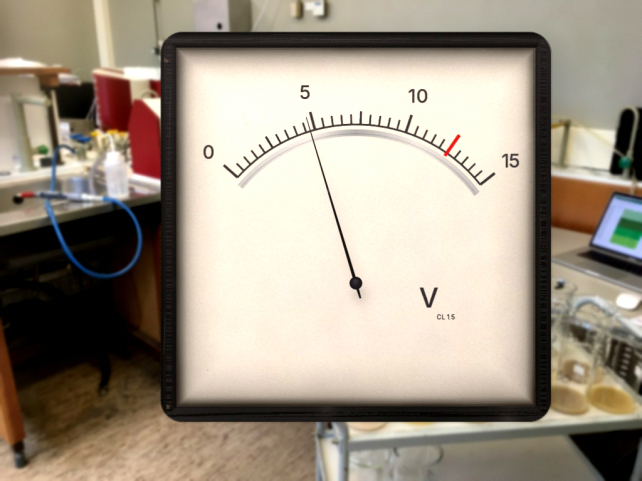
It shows 4.75 V
